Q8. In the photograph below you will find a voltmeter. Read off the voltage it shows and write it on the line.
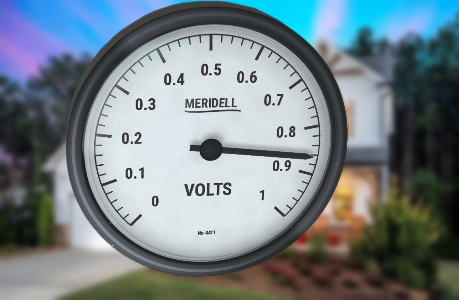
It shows 0.86 V
